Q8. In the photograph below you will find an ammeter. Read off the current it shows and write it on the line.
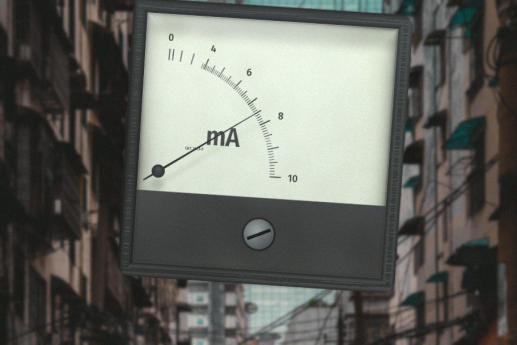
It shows 7.5 mA
